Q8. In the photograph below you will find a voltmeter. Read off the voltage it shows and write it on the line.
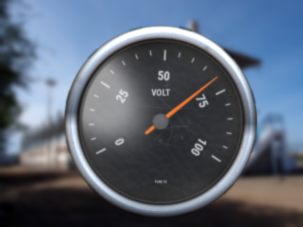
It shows 70 V
